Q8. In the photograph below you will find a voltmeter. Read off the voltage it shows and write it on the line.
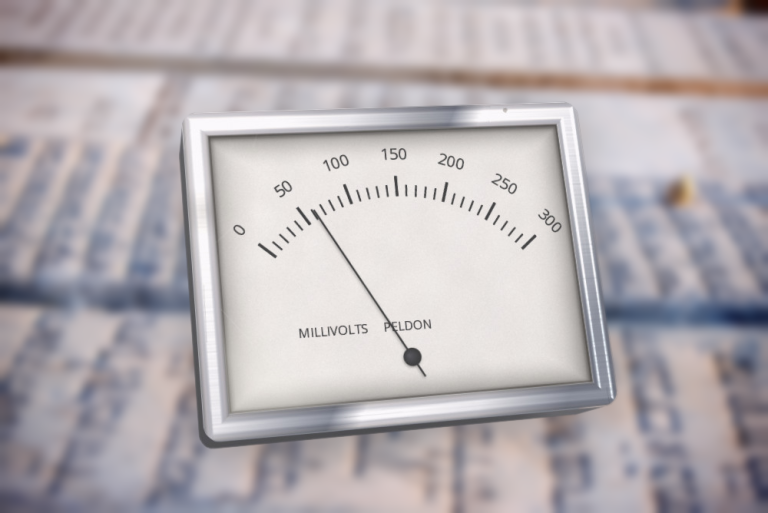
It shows 60 mV
